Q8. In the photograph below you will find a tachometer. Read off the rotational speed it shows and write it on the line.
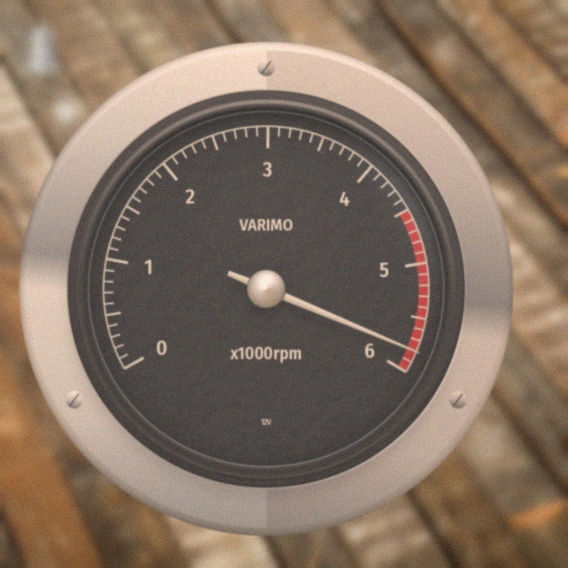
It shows 5800 rpm
